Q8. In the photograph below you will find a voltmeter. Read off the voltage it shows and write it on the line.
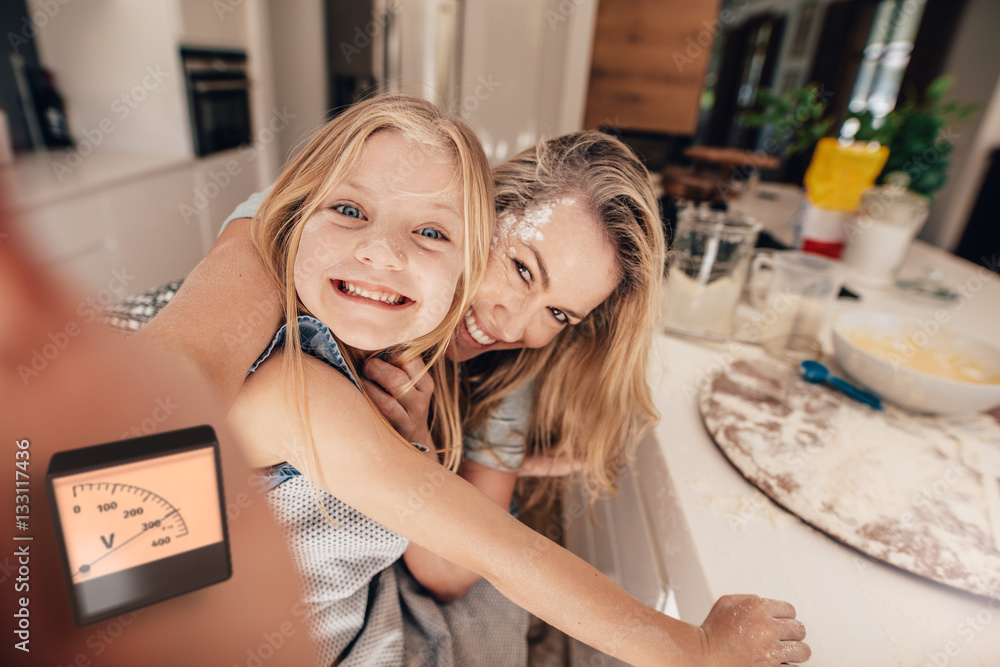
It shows 300 V
